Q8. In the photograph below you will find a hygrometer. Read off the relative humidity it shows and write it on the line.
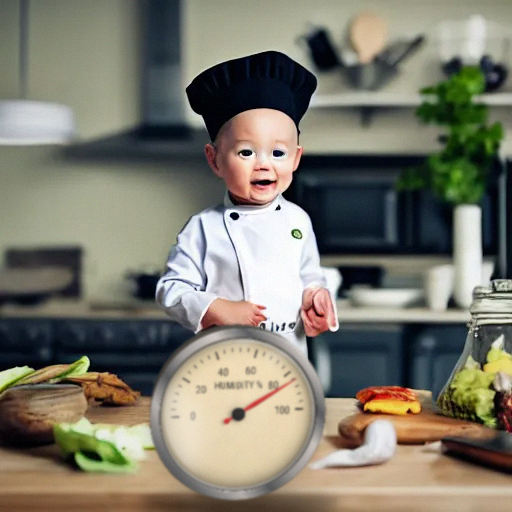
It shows 84 %
